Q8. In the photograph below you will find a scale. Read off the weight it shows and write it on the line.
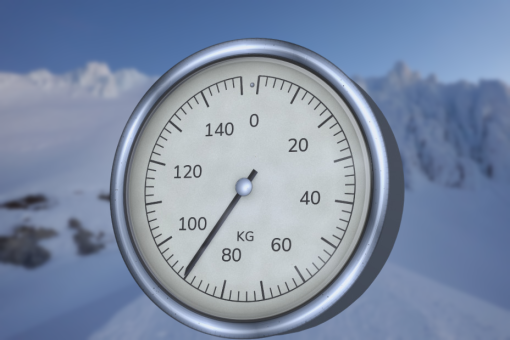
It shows 90 kg
